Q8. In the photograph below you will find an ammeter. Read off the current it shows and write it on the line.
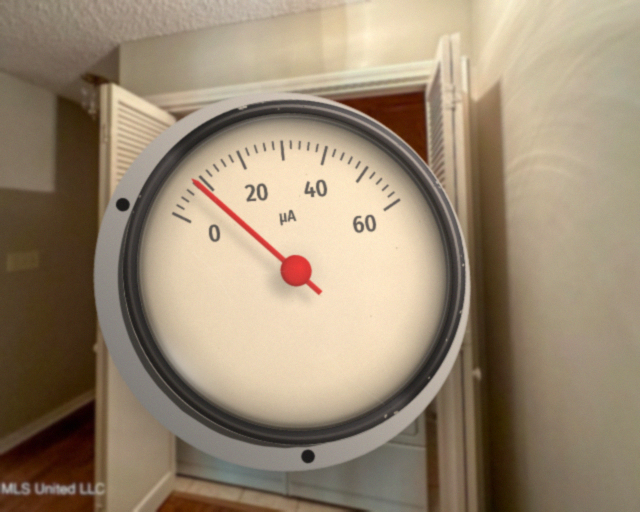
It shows 8 µA
